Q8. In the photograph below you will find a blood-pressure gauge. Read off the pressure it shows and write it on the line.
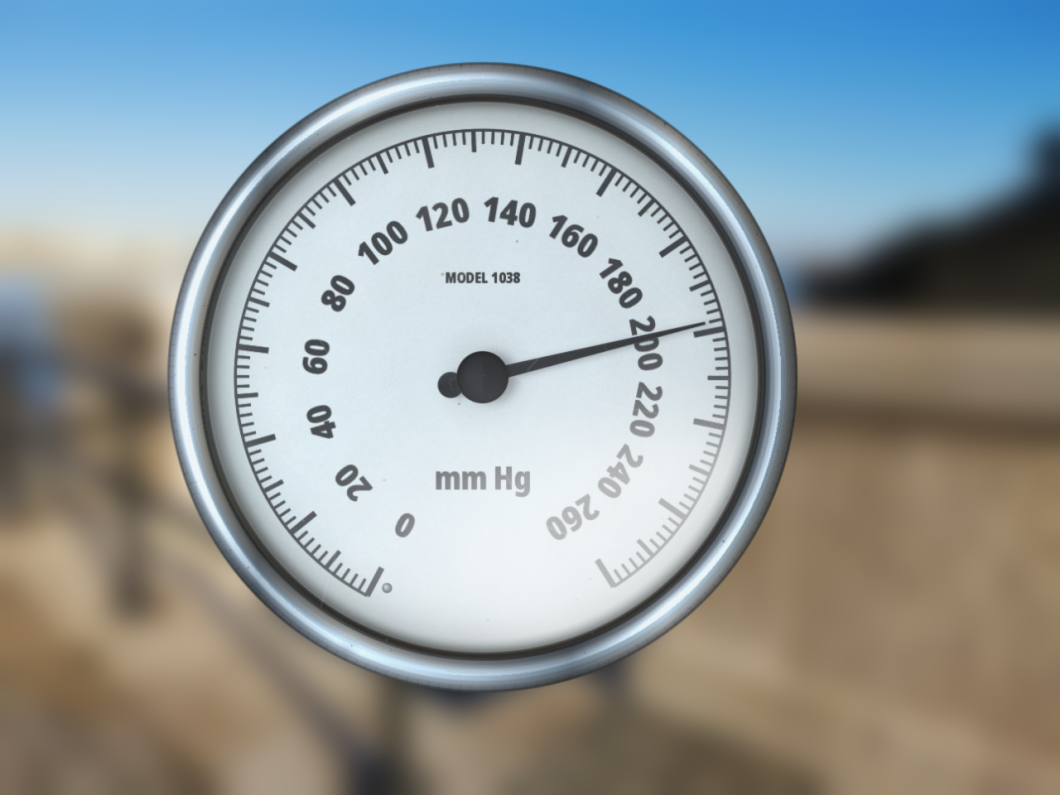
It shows 198 mmHg
